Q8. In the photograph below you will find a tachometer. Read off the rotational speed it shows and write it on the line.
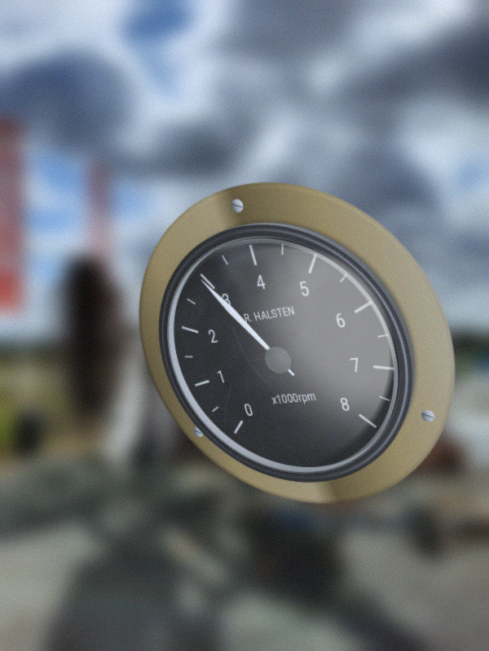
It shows 3000 rpm
